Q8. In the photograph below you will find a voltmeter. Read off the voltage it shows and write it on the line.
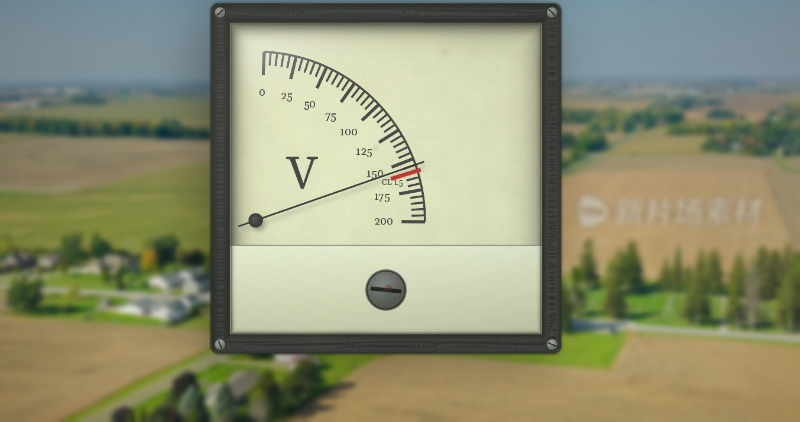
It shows 155 V
